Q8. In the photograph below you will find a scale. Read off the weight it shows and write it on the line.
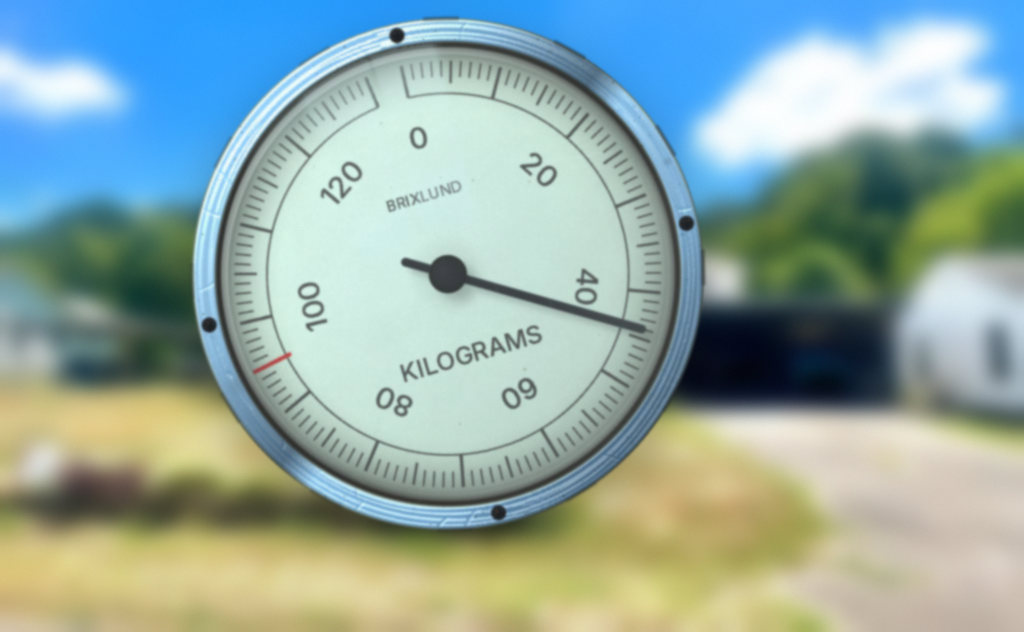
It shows 44 kg
